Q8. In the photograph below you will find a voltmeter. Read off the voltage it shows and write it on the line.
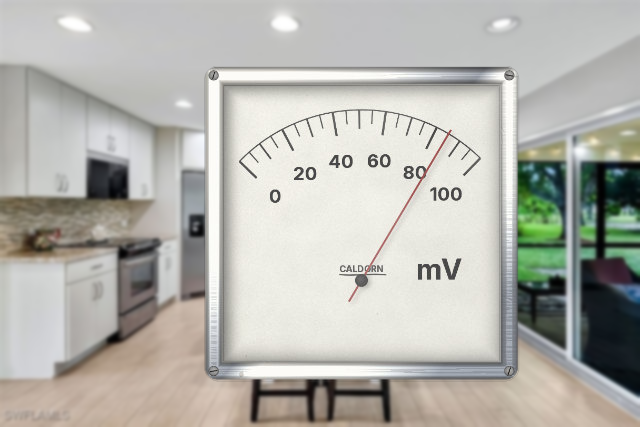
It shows 85 mV
